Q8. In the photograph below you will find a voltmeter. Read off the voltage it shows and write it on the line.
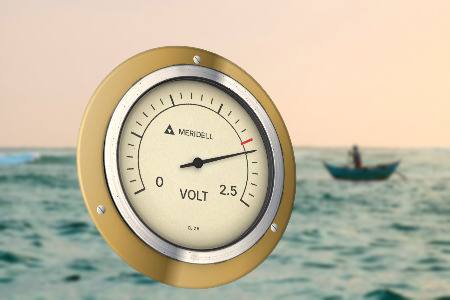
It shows 2 V
